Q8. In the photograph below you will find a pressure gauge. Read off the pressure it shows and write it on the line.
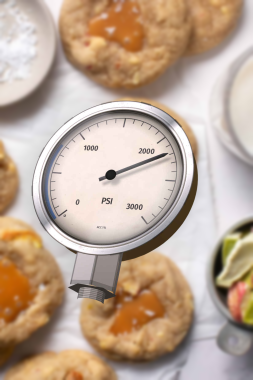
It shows 2200 psi
